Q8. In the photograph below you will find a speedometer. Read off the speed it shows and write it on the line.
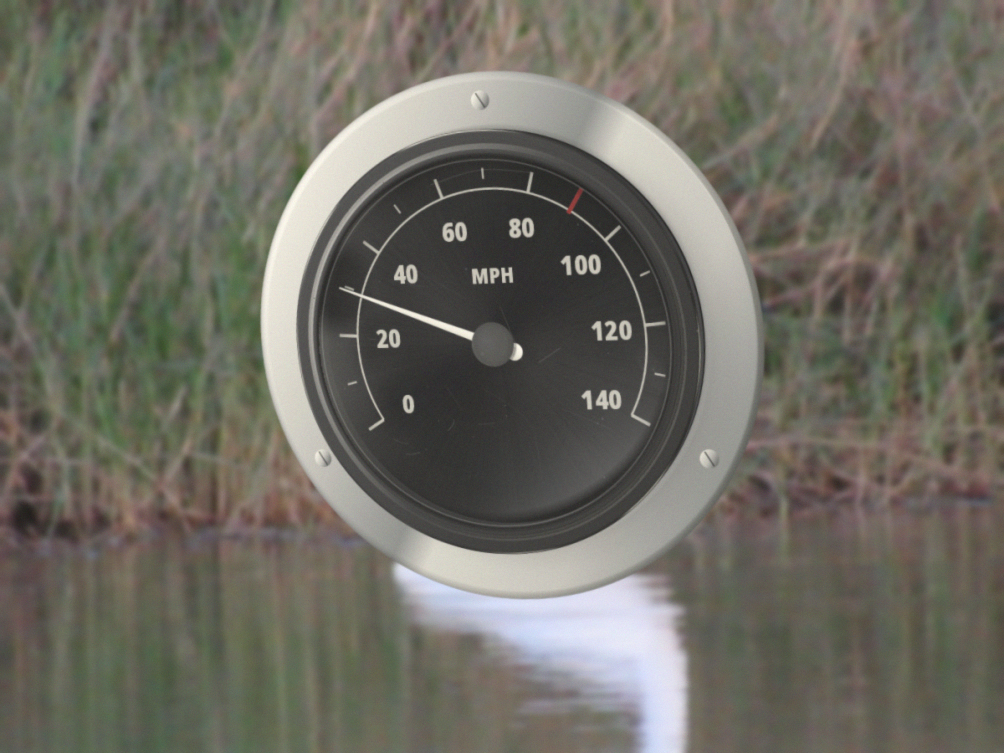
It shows 30 mph
